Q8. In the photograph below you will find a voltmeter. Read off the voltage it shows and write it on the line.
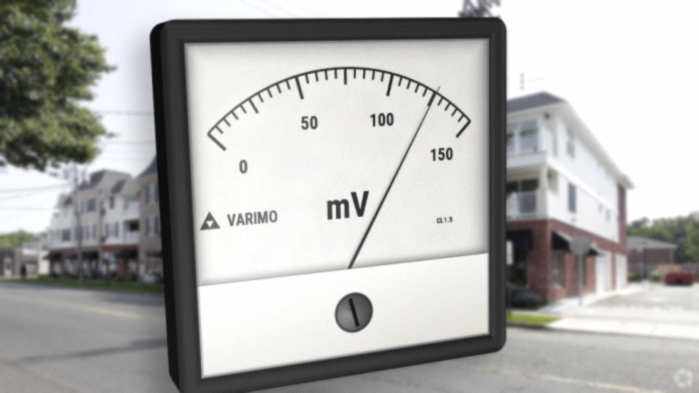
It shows 125 mV
